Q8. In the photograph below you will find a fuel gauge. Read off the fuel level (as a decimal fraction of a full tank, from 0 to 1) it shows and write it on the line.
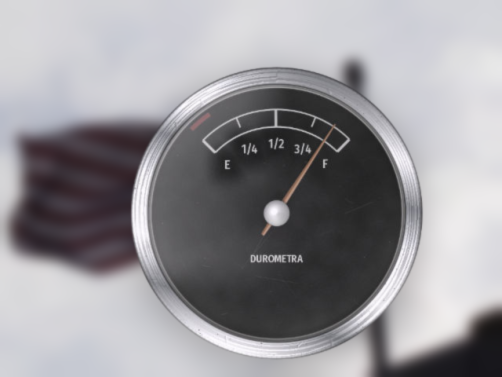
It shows 0.875
